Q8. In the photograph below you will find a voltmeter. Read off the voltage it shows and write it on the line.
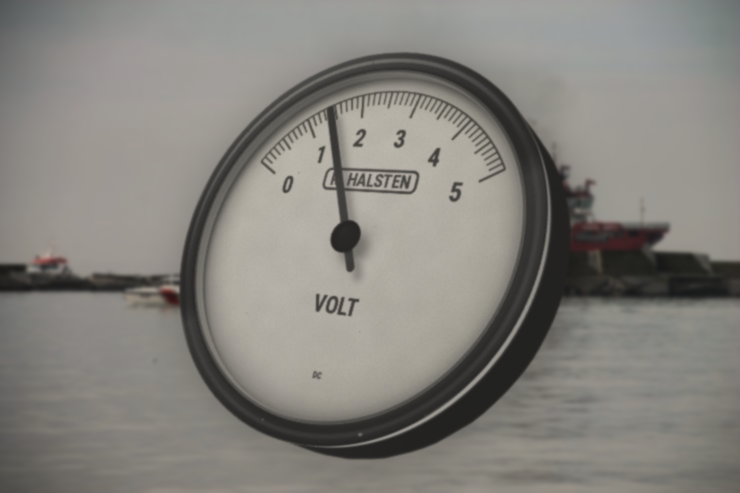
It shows 1.5 V
